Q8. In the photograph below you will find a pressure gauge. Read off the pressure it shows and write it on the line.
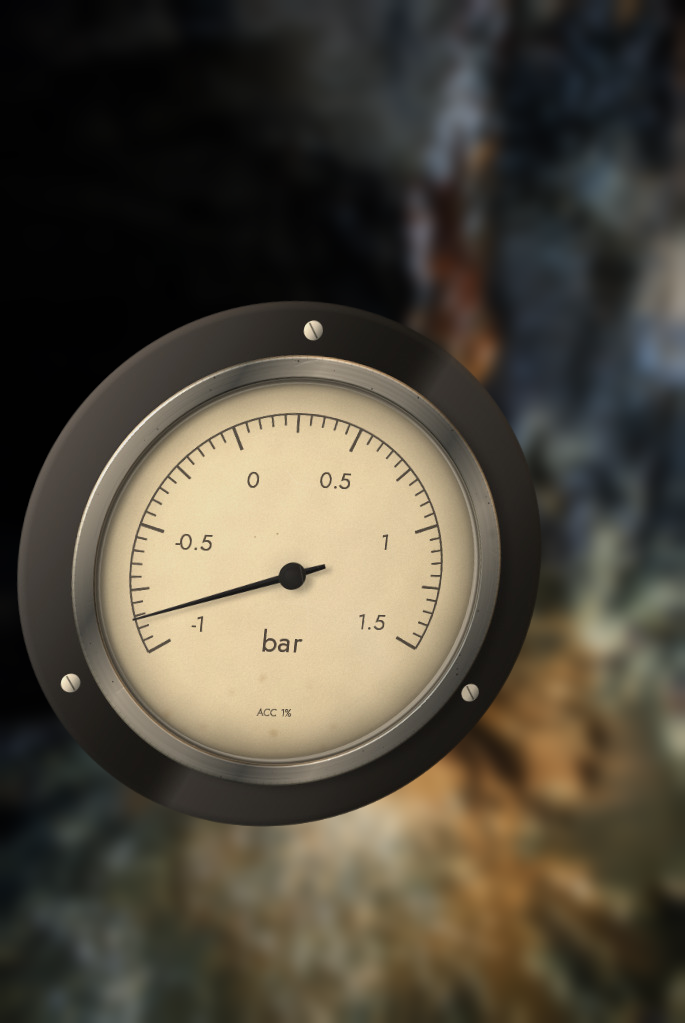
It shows -0.85 bar
